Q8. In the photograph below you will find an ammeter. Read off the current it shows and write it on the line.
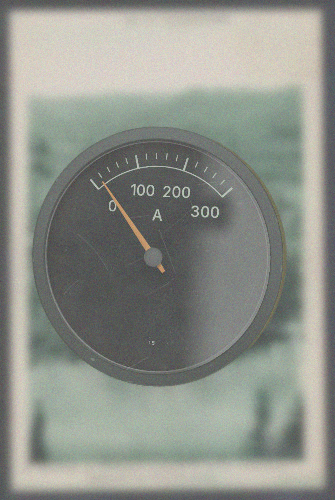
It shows 20 A
